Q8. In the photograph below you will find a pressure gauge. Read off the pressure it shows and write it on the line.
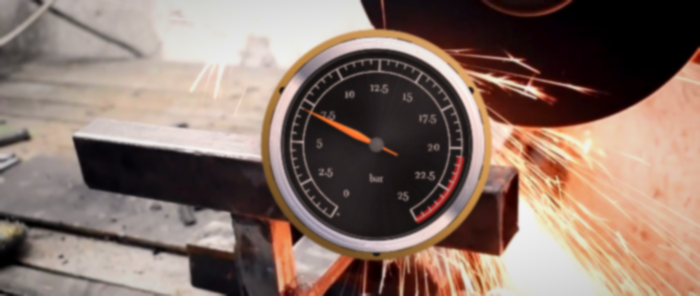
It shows 7 bar
